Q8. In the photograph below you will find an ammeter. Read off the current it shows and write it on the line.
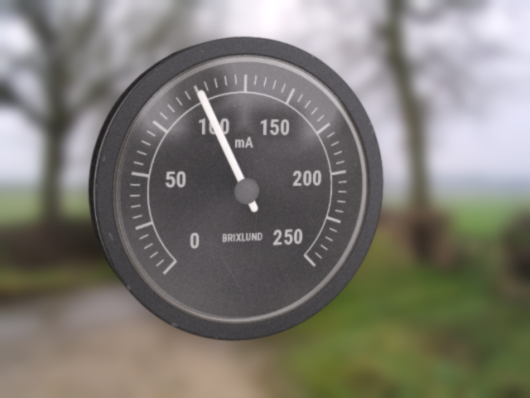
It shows 100 mA
